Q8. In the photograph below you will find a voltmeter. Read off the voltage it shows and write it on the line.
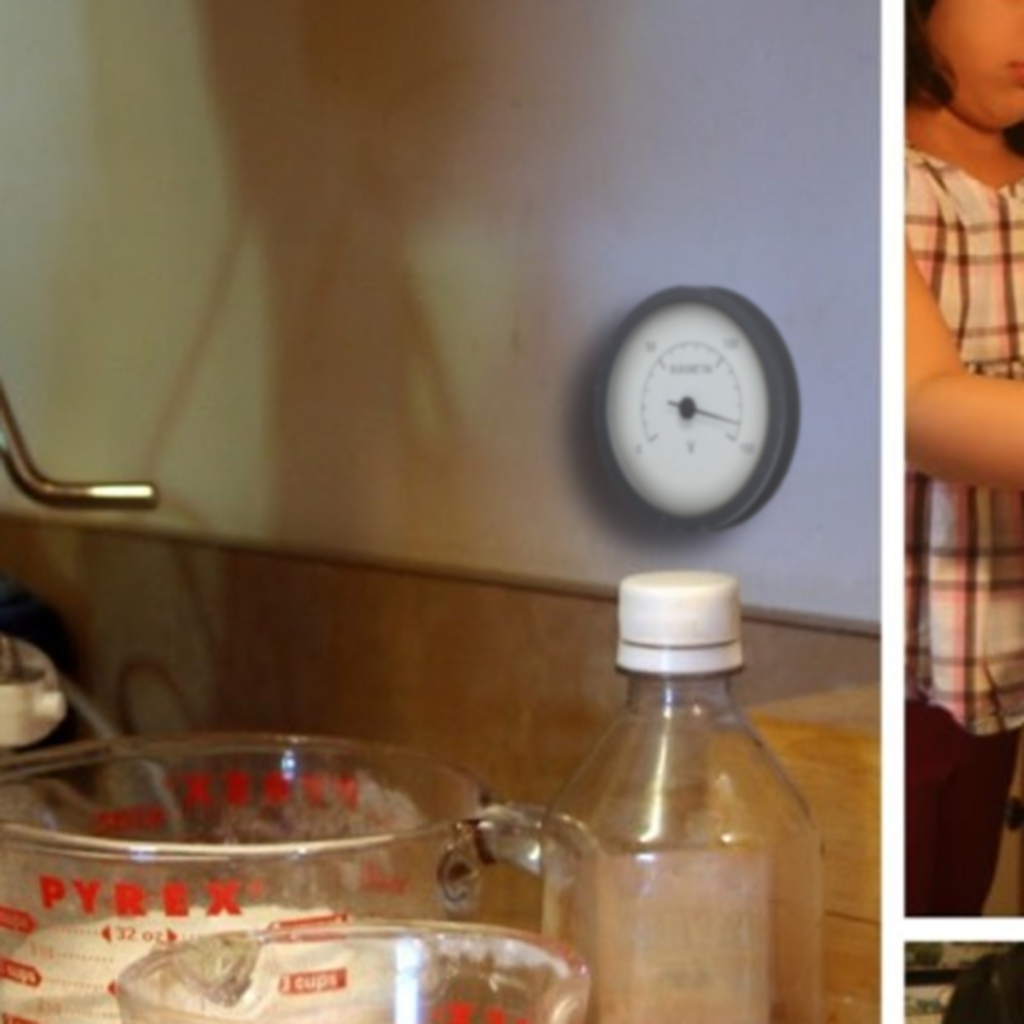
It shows 140 V
